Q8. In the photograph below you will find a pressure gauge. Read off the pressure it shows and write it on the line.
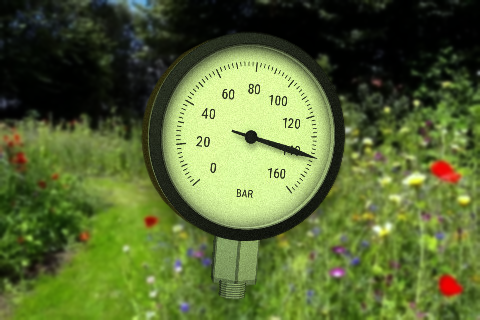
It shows 140 bar
